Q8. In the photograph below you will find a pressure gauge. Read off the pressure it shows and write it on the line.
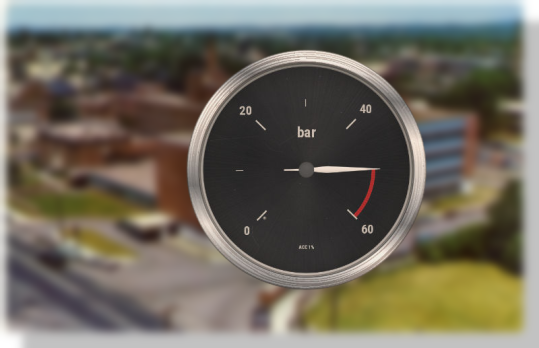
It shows 50 bar
